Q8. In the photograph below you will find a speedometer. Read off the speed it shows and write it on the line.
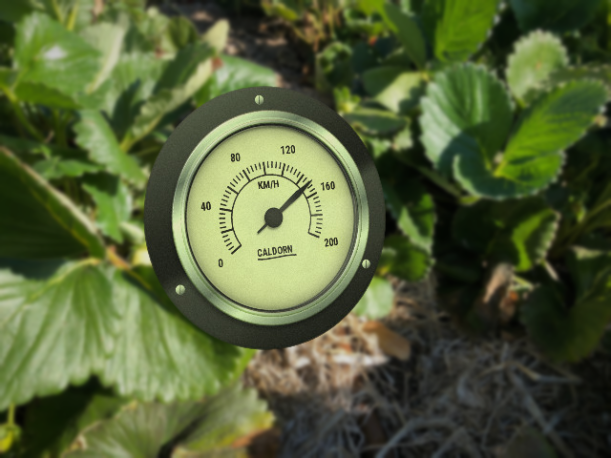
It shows 148 km/h
